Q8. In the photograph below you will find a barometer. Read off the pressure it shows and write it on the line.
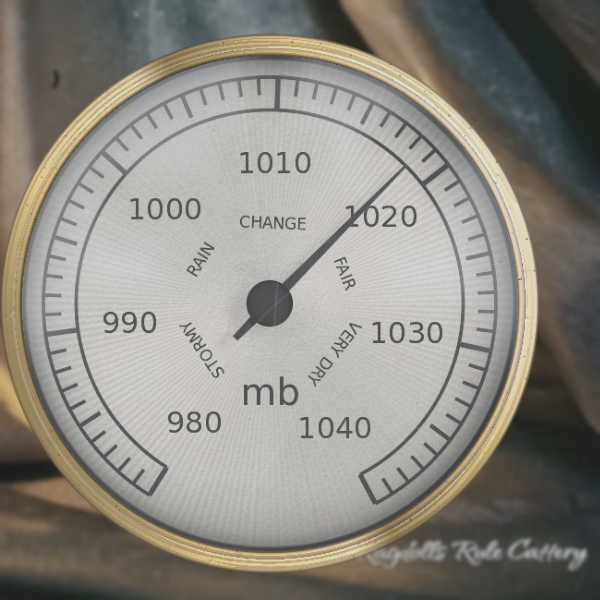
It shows 1018.5 mbar
